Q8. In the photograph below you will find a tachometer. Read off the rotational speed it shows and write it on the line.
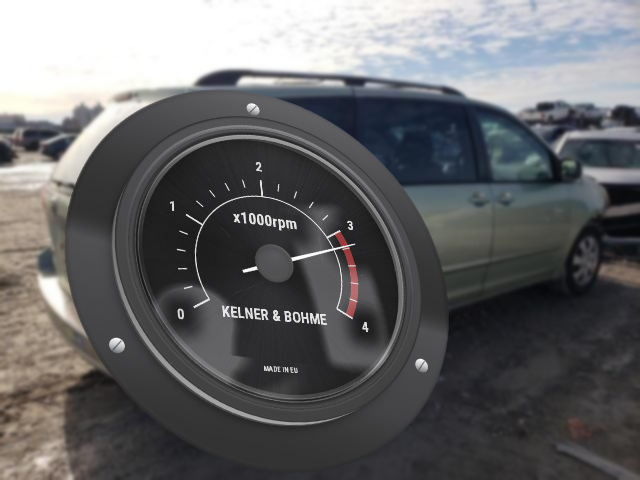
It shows 3200 rpm
